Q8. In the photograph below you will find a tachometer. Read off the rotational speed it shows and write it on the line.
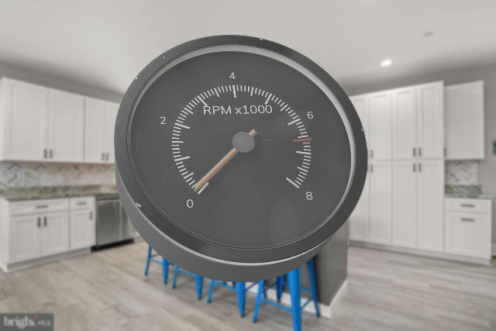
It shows 100 rpm
